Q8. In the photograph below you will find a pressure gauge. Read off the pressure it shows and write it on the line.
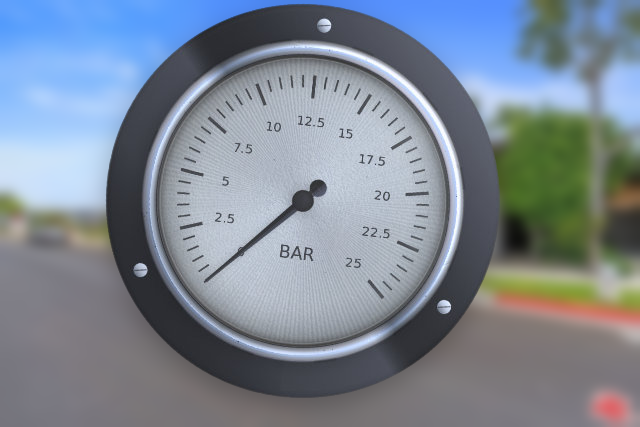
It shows 0 bar
